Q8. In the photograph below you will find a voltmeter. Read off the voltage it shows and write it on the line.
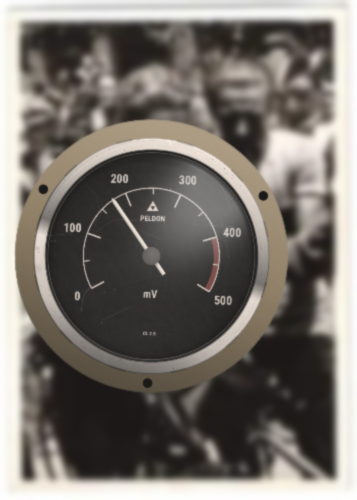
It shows 175 mV
